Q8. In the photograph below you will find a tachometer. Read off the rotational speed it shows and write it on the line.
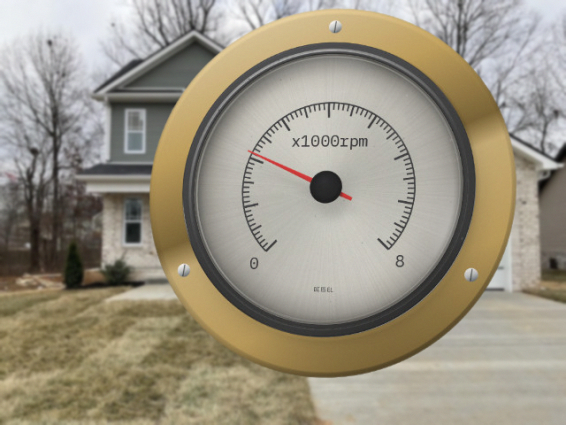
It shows 2100 rpm
